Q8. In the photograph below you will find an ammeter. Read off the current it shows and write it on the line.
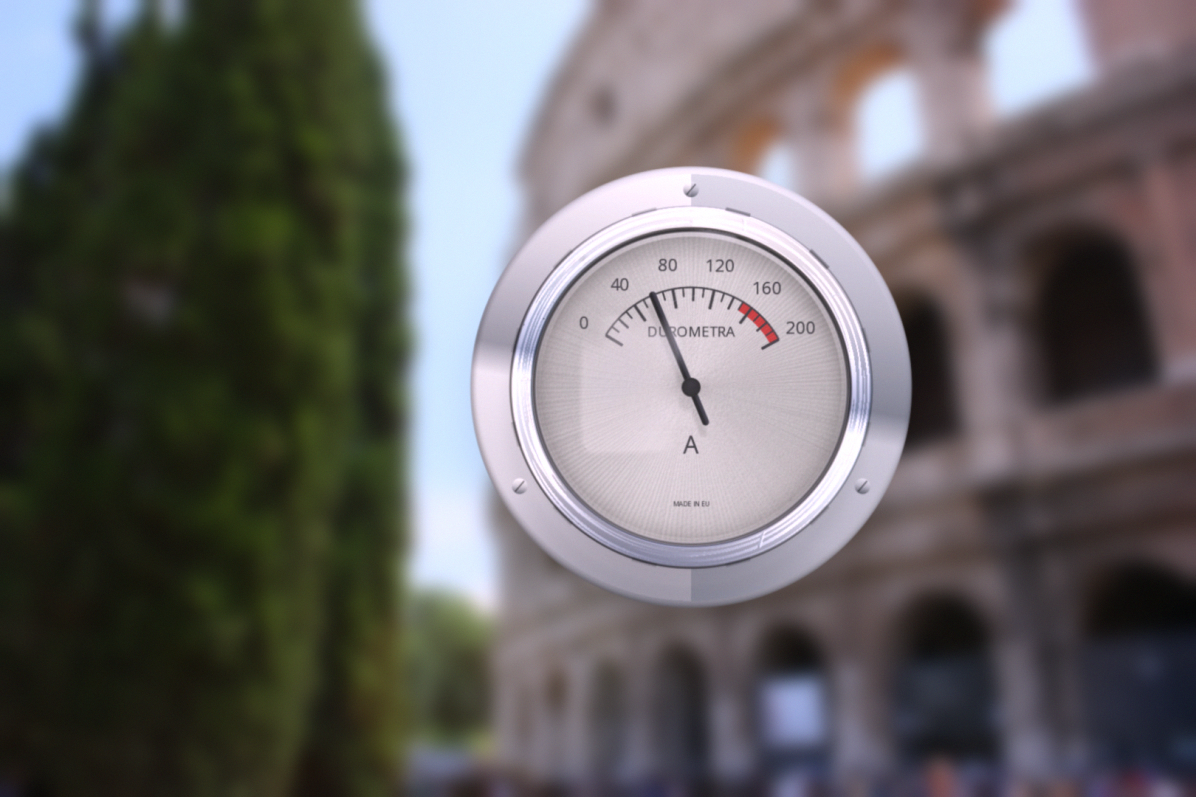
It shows 60 A
